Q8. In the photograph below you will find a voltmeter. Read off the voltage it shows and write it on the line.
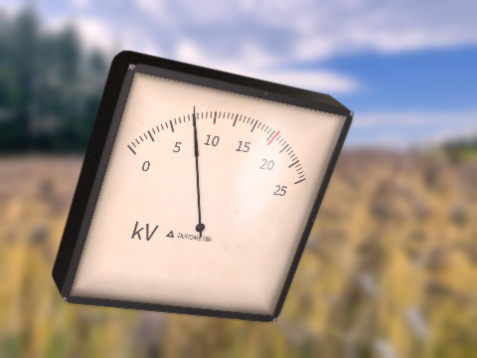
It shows 7.5 kV
